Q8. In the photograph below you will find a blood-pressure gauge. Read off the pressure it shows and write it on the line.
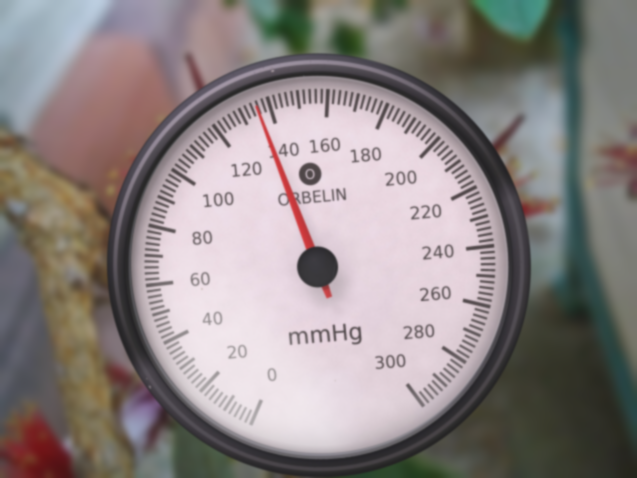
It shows 136 mmHg
